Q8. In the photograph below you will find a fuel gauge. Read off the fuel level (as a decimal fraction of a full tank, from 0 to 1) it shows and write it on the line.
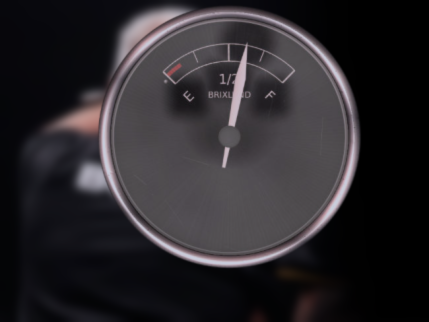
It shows 0.625
